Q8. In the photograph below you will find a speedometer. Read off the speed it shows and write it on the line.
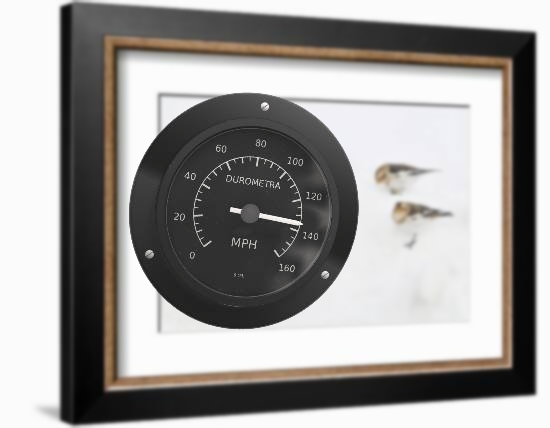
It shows 135 mph
